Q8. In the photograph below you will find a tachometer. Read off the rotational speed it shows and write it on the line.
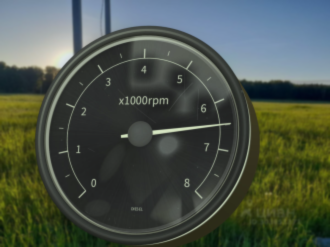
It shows 6500 rpm
